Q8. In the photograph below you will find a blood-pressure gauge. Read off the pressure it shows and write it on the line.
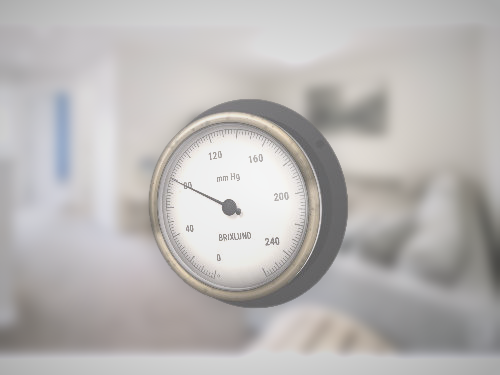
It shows 80 mmHg
